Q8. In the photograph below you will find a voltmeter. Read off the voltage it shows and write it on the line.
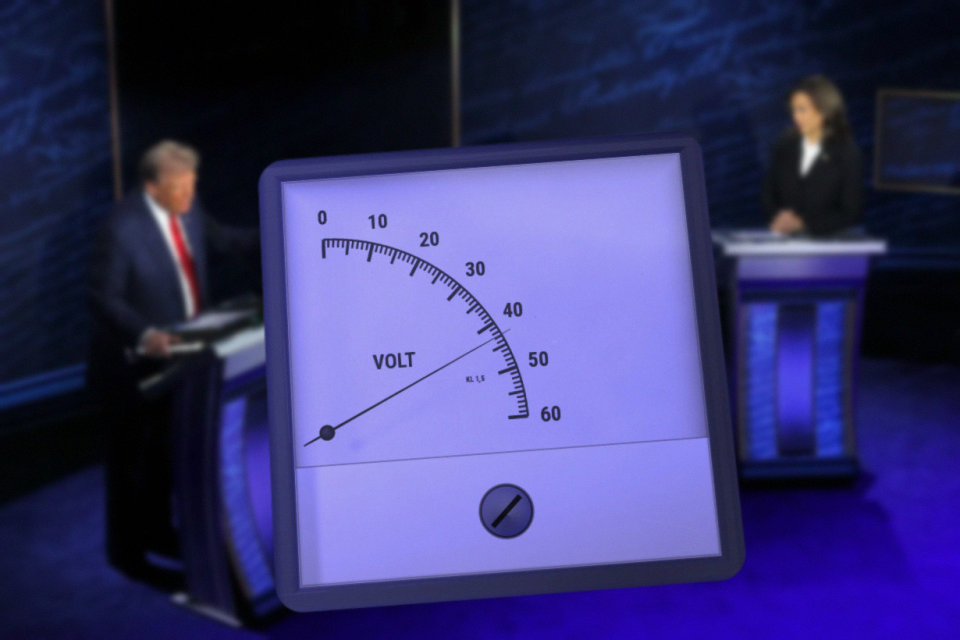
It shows 43 V
